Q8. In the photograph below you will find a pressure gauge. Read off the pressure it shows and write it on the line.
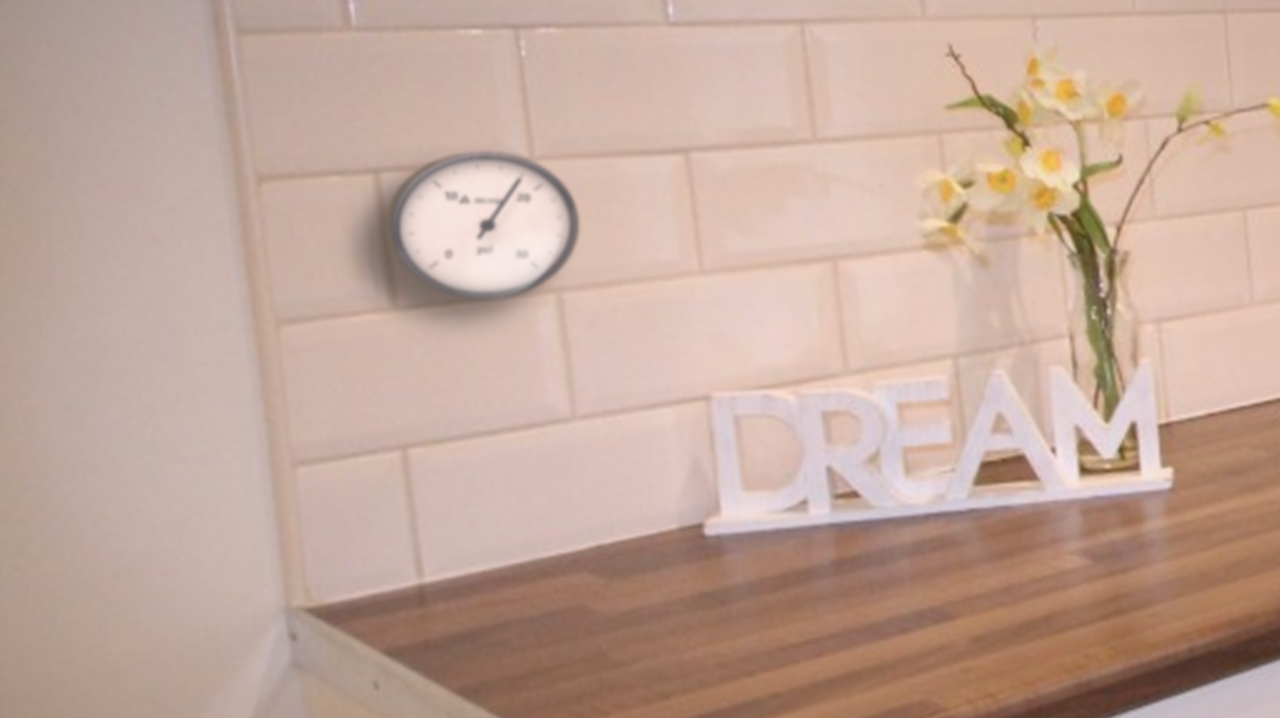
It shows 18 psi
